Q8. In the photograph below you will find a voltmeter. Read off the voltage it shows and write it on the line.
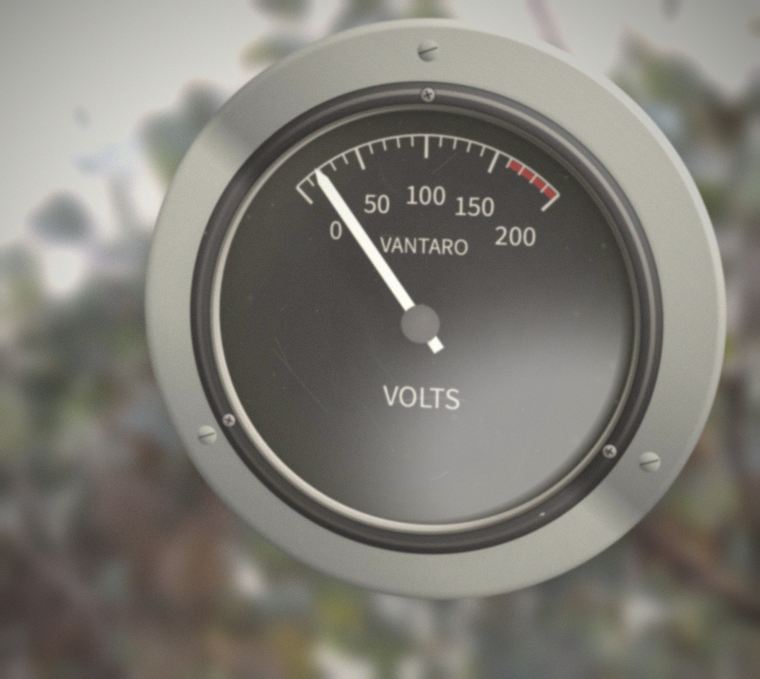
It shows 20 V
